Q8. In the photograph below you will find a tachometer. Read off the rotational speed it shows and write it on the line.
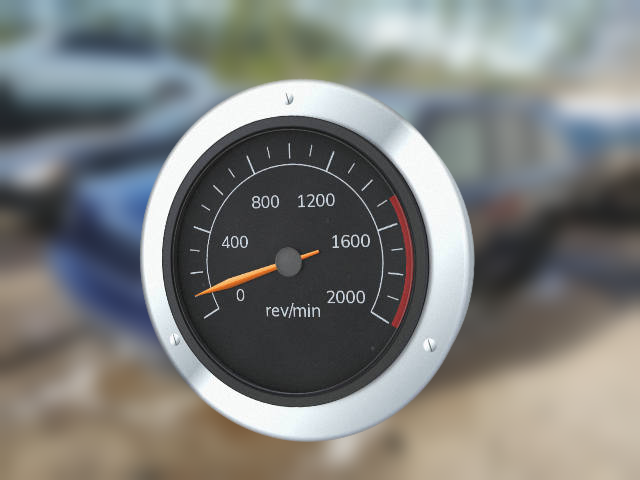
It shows 100 rpm
